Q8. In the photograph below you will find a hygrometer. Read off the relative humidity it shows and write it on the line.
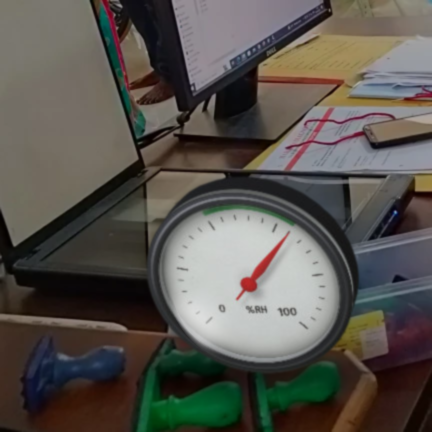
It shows 64 %
